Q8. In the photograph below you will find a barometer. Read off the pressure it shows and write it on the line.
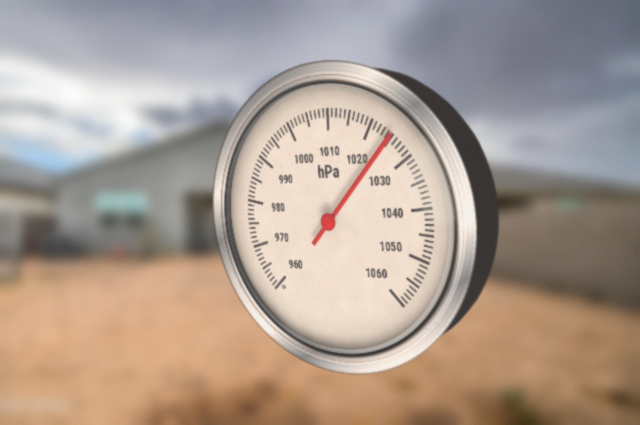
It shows 1025 hPa
